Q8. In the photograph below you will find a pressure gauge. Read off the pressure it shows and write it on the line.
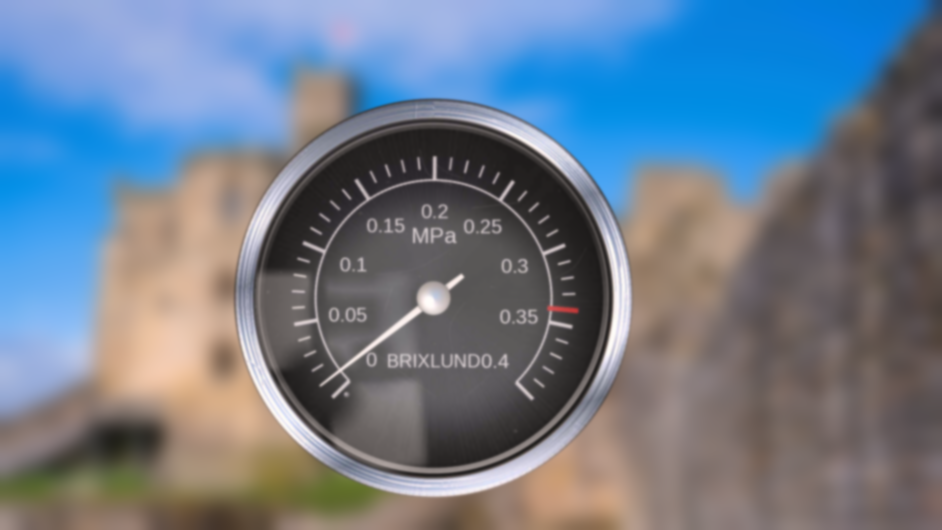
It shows 0.01 MPa
